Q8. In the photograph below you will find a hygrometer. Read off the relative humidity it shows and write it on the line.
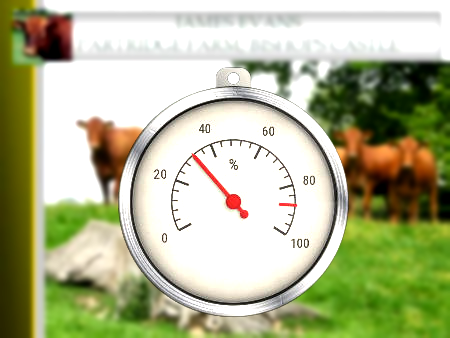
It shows 32 %
